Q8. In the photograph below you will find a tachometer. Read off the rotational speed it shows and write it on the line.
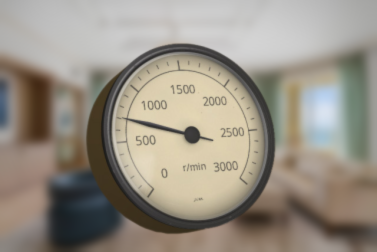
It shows 700 rpm
